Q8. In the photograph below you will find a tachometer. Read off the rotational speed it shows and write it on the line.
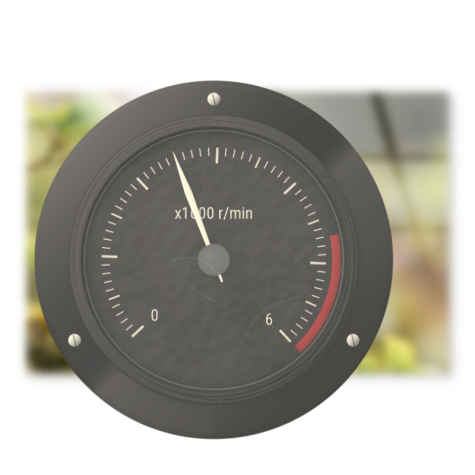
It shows 2500 rpm
